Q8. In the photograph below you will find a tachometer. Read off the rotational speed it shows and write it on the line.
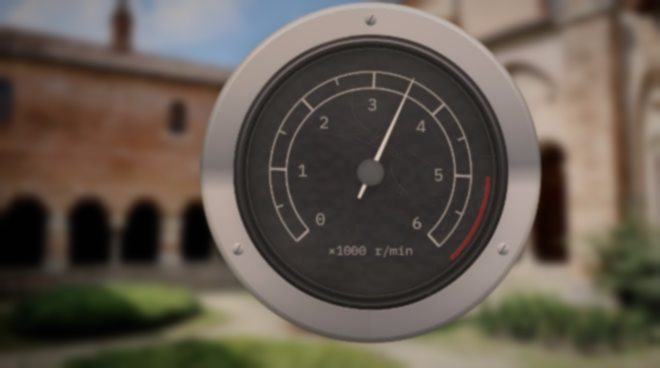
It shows 3500 rpm
